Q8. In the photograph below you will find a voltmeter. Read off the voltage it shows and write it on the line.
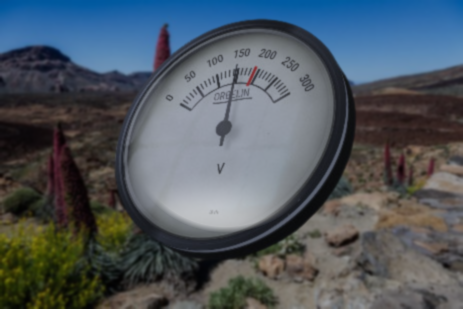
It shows 150 V
